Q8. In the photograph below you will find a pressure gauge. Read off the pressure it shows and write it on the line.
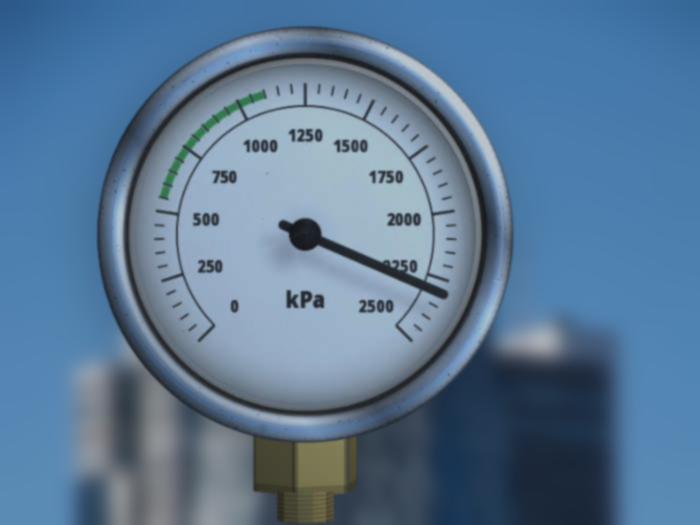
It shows 2300 kPa
